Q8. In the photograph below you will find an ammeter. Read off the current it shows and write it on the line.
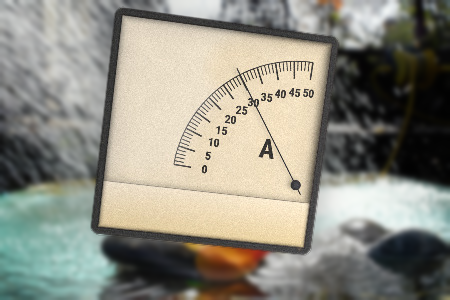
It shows 30 A
